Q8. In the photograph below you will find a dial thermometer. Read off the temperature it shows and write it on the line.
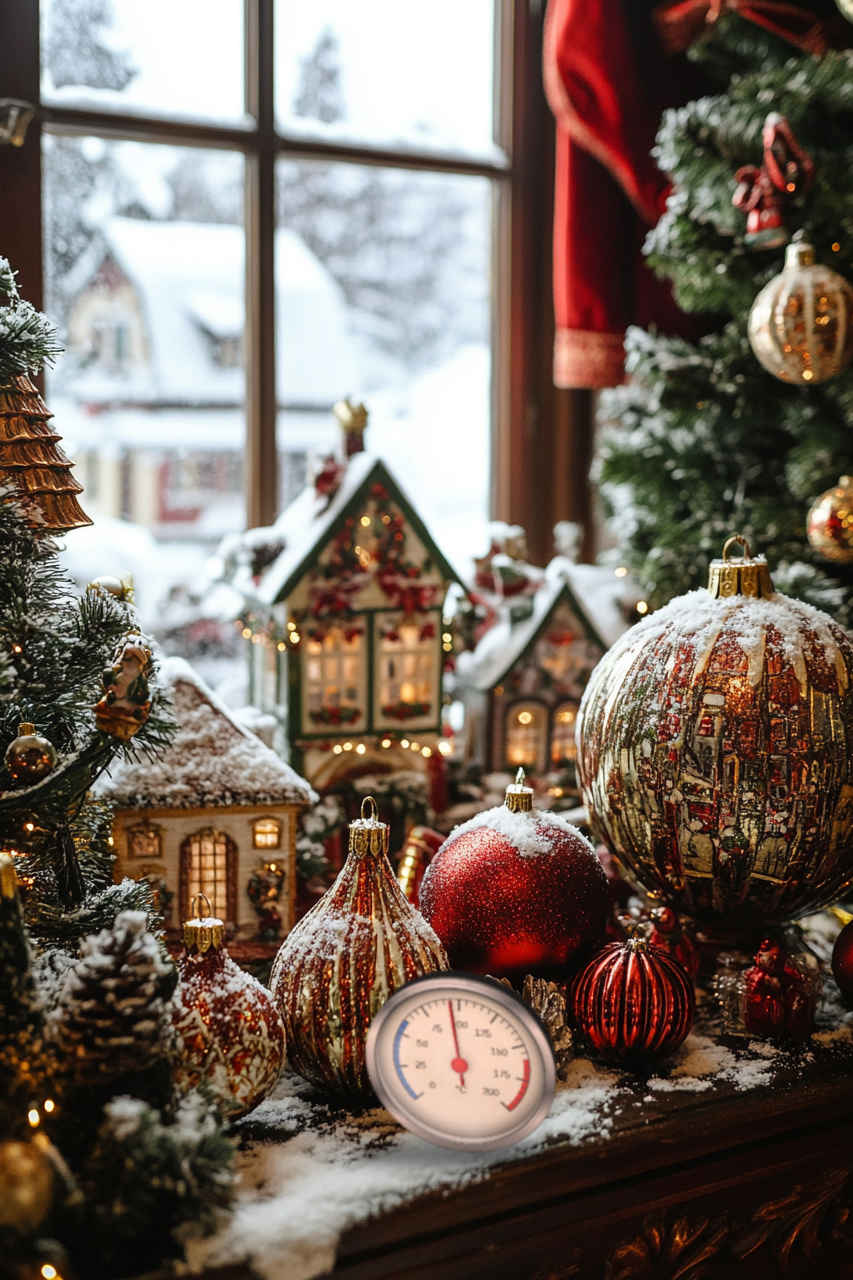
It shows 95 °C
